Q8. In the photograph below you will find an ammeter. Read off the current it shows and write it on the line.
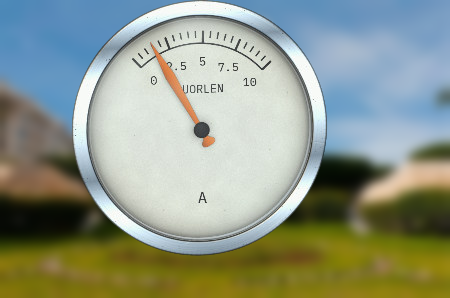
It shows 1.5 A
